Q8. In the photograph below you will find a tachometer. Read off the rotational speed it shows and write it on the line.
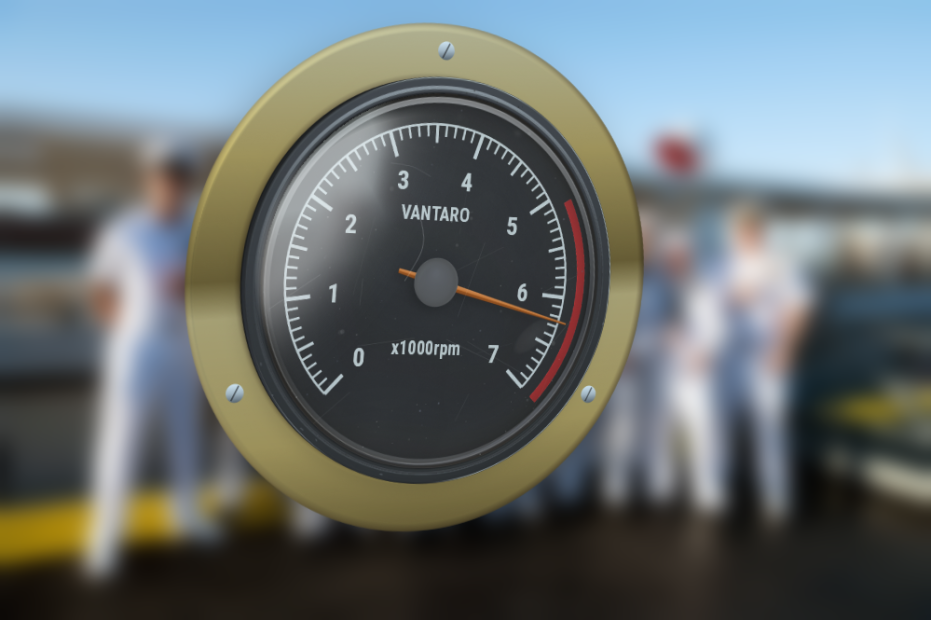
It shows 6250 rpm
